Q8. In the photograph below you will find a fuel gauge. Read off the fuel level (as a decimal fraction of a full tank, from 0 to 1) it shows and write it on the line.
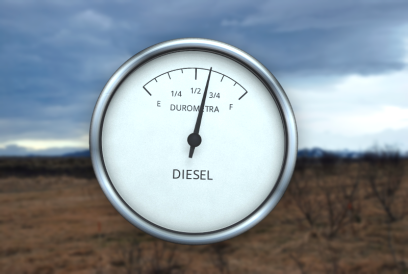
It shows 0.625
